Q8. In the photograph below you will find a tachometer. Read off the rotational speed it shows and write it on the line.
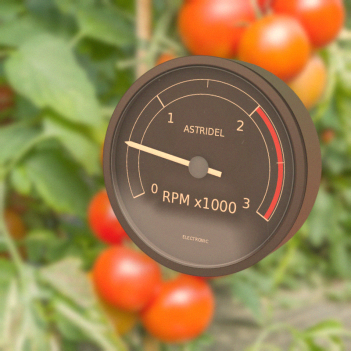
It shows 500 rpm
